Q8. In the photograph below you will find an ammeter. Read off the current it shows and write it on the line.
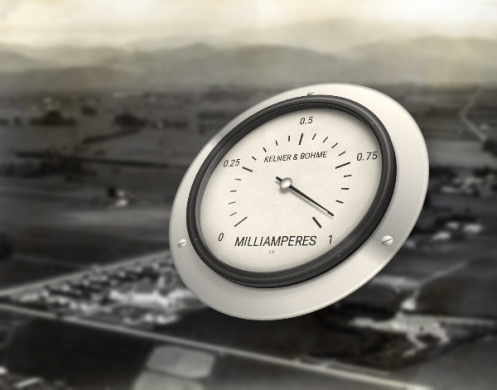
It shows 0.95 mA
